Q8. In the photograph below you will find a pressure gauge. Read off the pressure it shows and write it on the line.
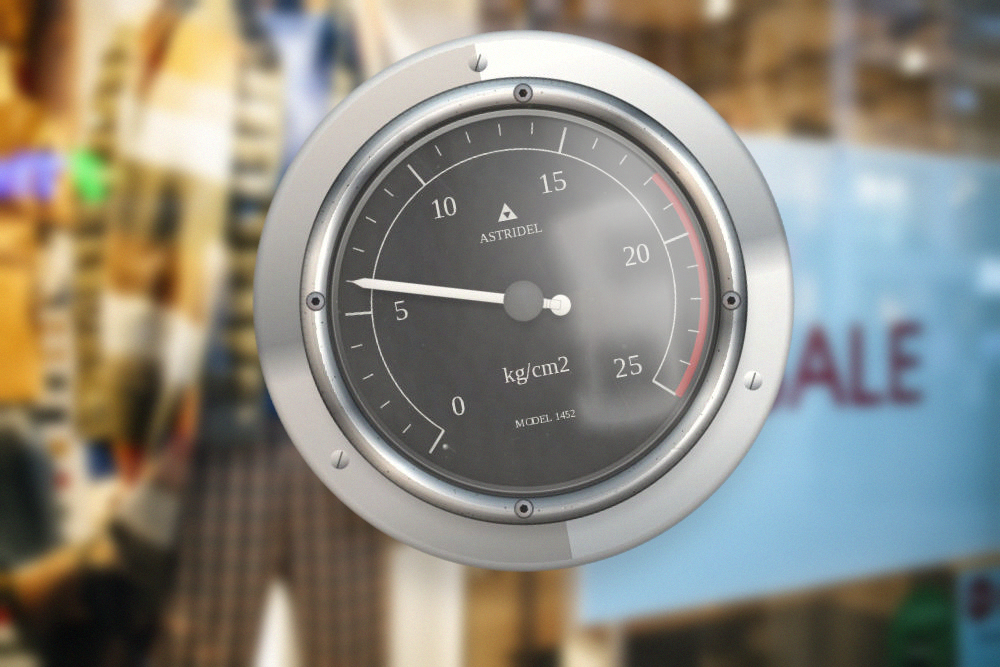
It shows 6 kg/cm²
